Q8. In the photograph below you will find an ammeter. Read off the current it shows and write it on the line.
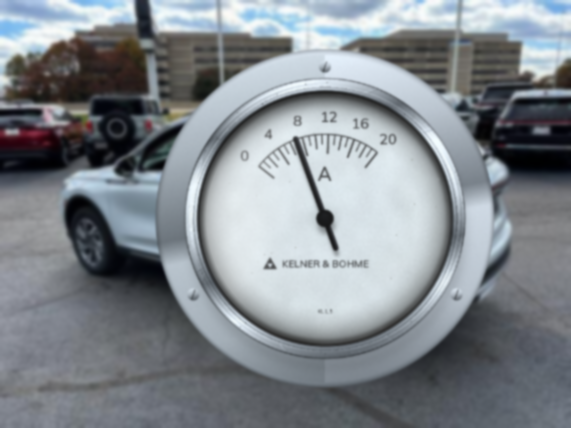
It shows 7 A
